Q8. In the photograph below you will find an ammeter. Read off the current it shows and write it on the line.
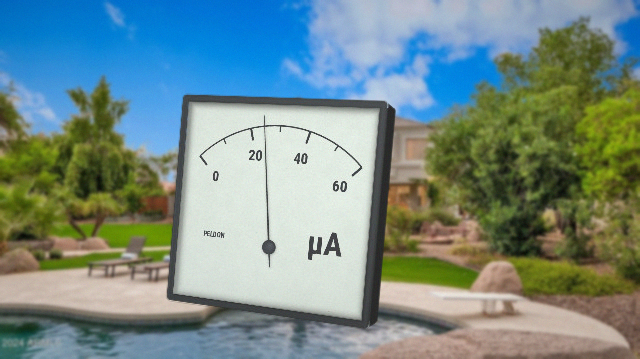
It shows 25 µA
